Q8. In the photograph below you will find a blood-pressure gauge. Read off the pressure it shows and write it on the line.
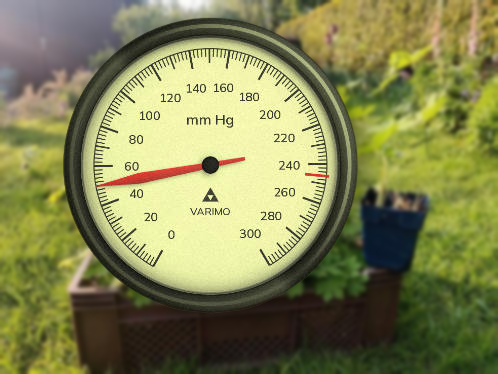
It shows 50 mmHg
